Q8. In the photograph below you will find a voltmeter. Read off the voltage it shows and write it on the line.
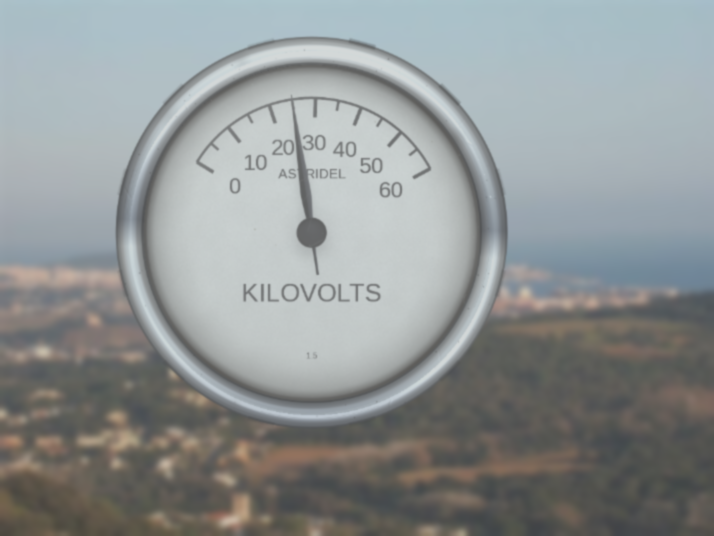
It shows 25 kV
